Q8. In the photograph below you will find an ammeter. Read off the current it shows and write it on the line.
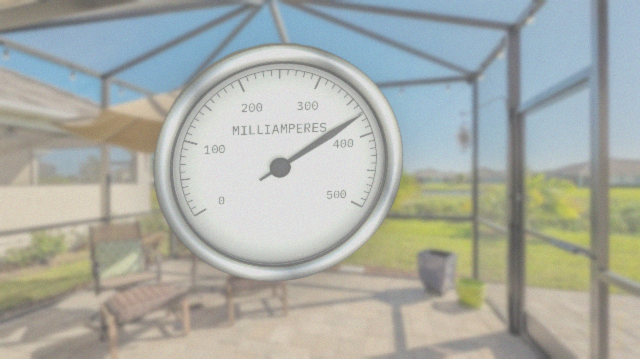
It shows 370 mA
